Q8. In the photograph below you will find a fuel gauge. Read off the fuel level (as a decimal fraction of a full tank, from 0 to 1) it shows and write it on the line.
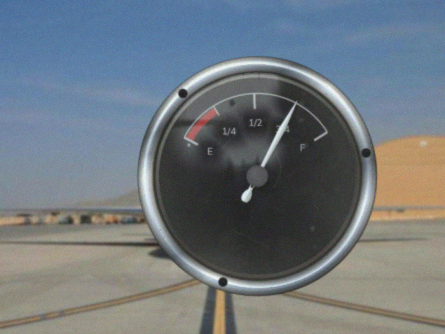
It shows 0.75
